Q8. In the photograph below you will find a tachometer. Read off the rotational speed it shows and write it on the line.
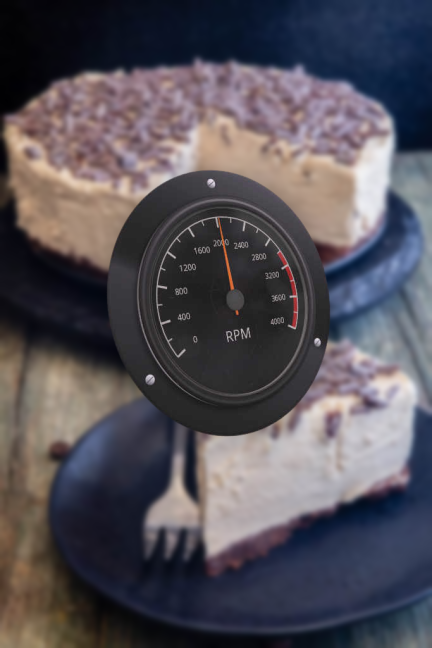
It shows 2000 rpm
